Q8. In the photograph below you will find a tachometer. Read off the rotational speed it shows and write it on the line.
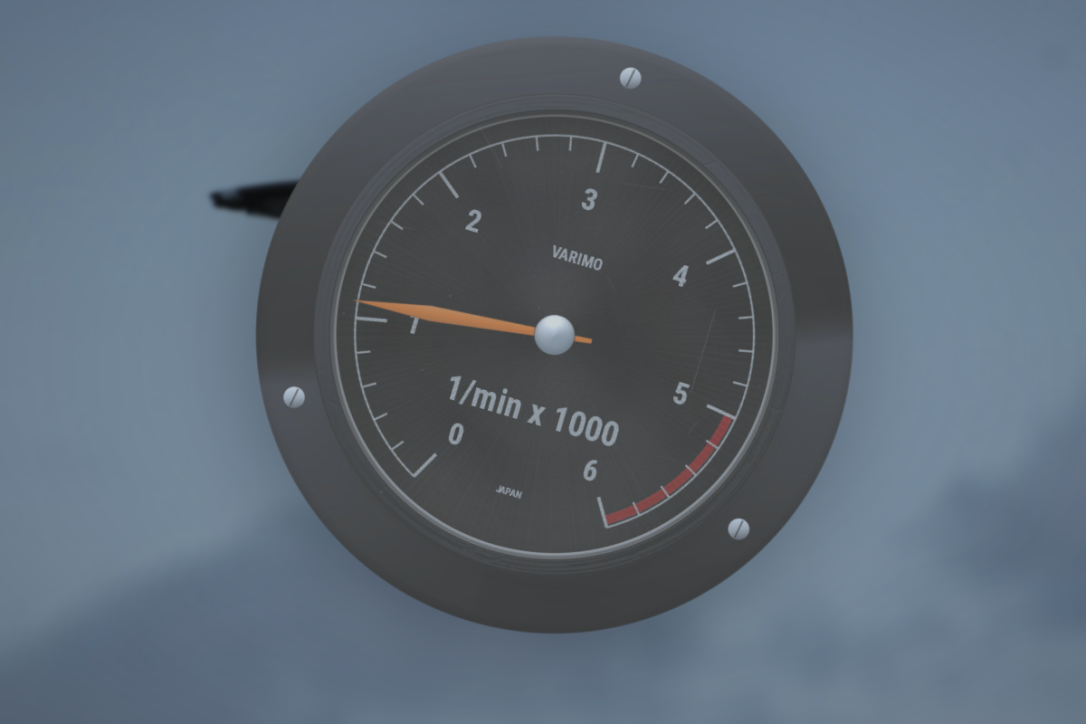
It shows 1100 rpm
